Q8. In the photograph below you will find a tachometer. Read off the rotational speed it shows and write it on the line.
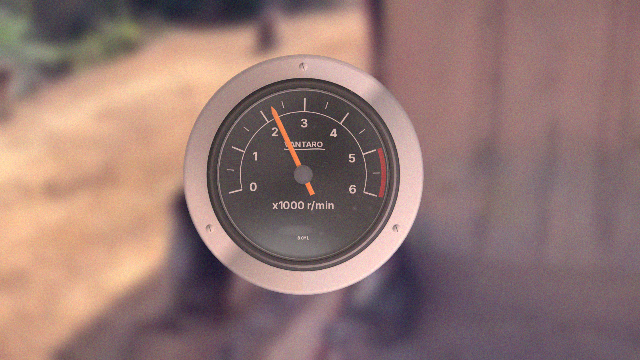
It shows 2250 rpm
